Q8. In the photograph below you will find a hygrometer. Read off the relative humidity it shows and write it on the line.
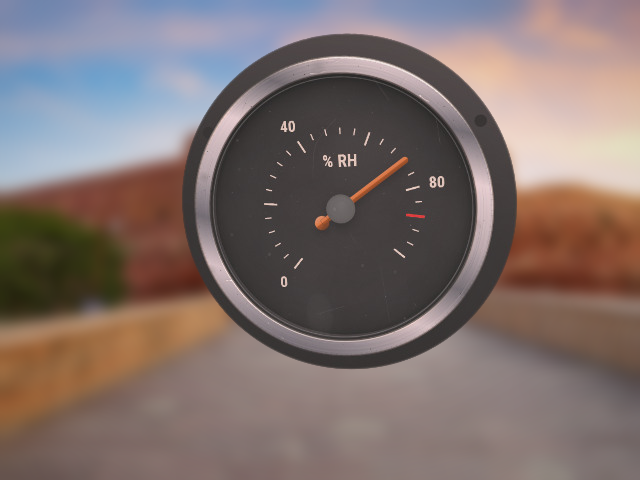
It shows 72 %
